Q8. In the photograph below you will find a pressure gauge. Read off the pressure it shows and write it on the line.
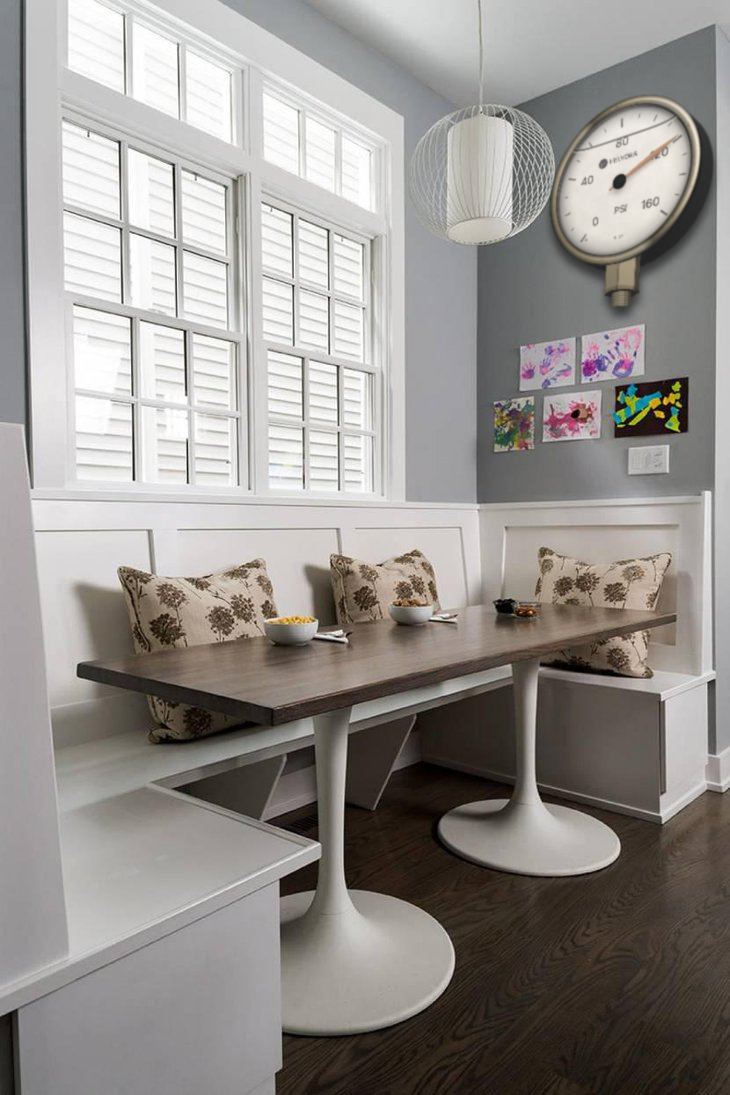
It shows 120 psi
